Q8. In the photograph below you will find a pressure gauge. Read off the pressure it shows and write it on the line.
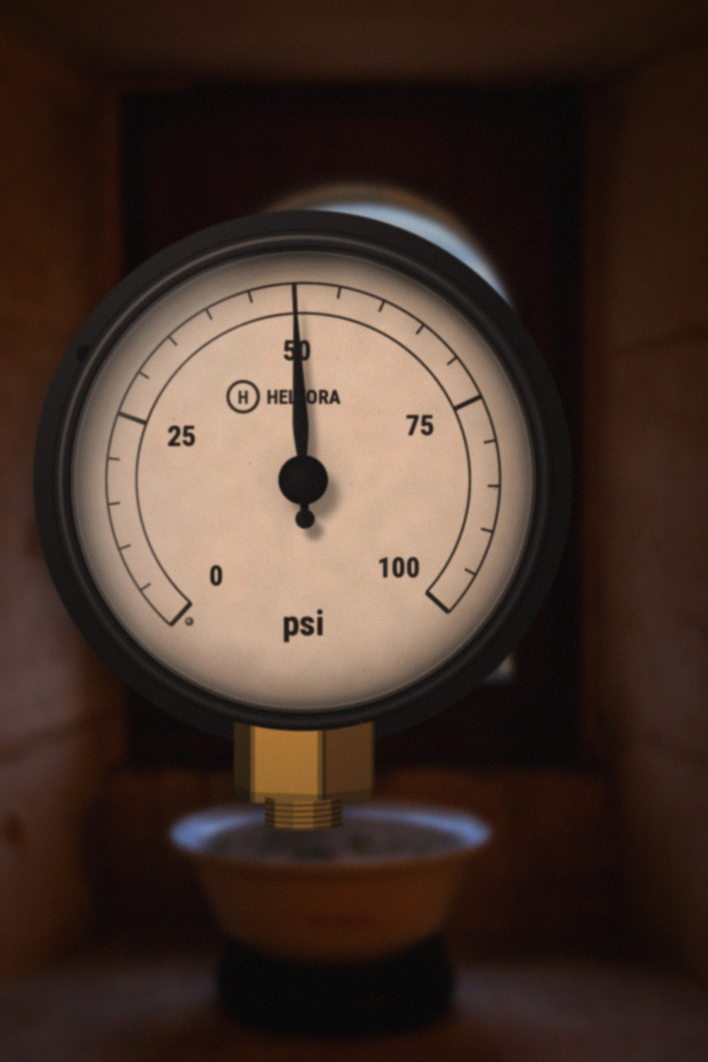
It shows 50 psi
